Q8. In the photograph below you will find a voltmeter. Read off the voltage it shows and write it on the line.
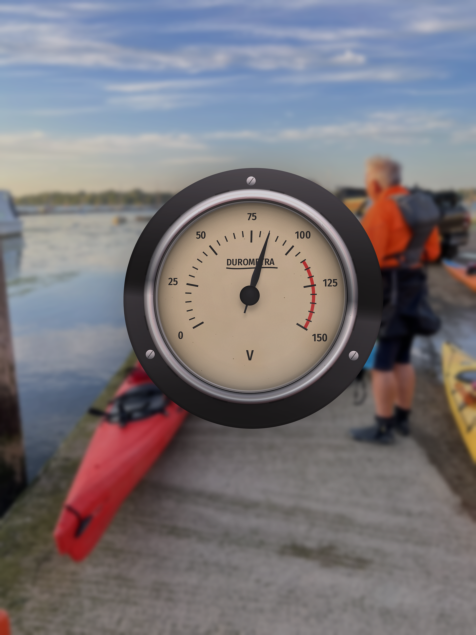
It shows 85 V
